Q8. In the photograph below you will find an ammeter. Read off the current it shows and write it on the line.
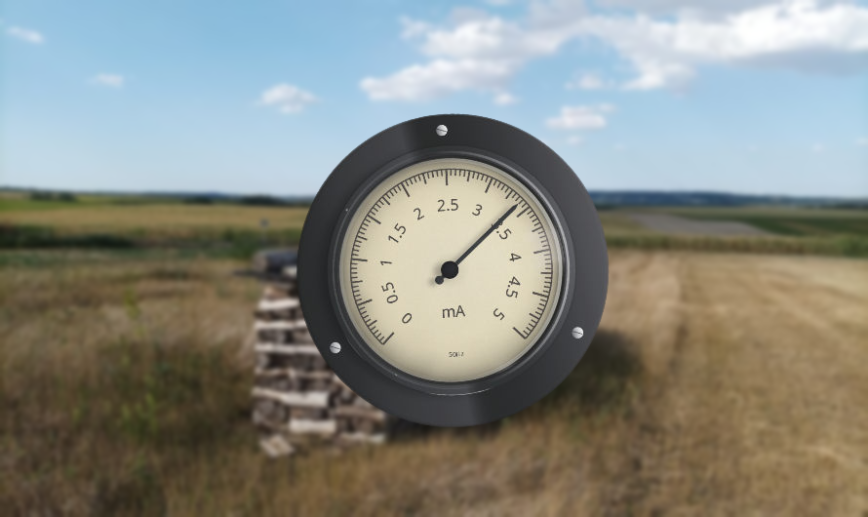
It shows 3.4 mA
